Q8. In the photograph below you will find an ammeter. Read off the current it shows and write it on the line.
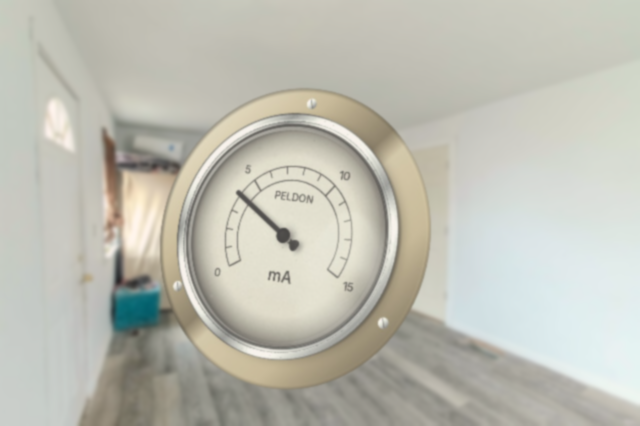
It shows 4 mA
